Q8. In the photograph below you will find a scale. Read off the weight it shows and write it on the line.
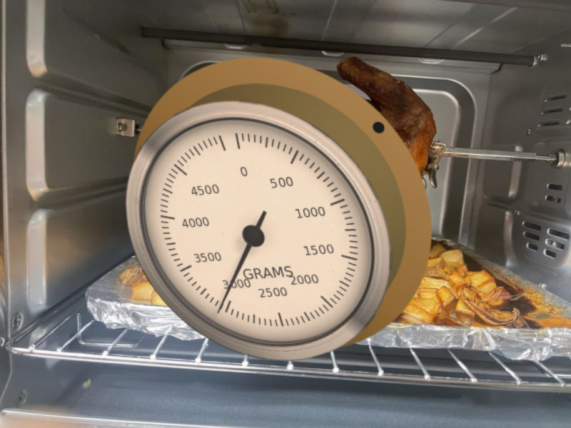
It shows 3050 g
